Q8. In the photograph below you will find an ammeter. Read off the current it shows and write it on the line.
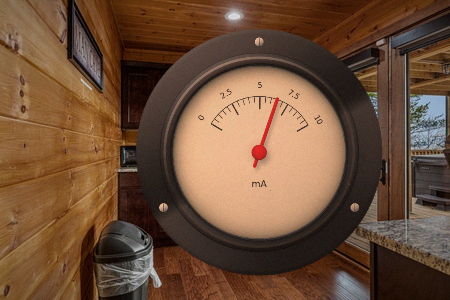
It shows 6.5 mA
